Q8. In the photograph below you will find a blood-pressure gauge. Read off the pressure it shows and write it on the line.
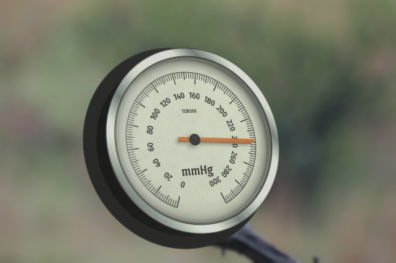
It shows 240 mmHg
